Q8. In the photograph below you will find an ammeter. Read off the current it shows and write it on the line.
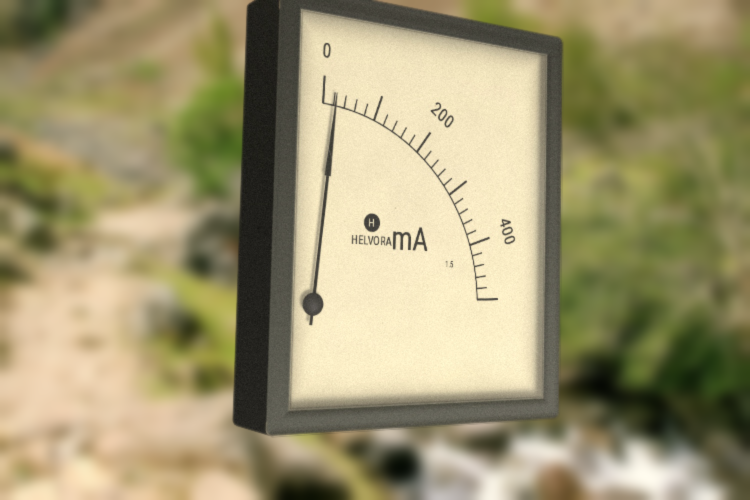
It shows 20 mA
